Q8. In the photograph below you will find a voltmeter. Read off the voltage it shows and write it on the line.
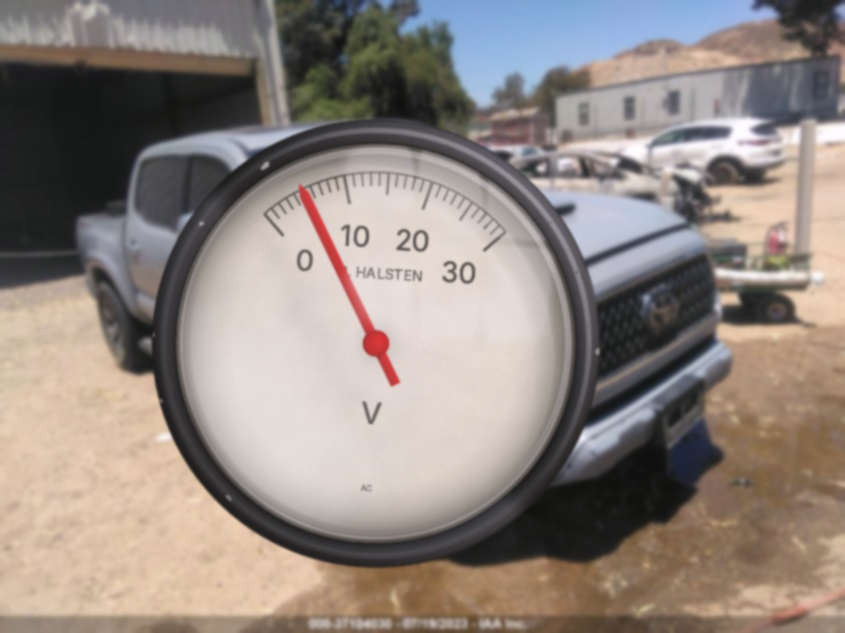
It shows 5 V
